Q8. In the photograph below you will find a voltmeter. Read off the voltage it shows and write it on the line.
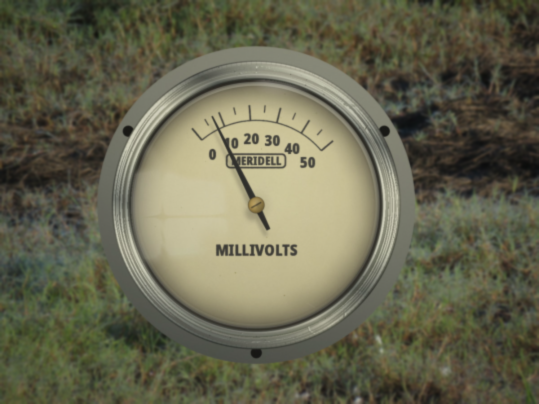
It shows 7.5 mV
